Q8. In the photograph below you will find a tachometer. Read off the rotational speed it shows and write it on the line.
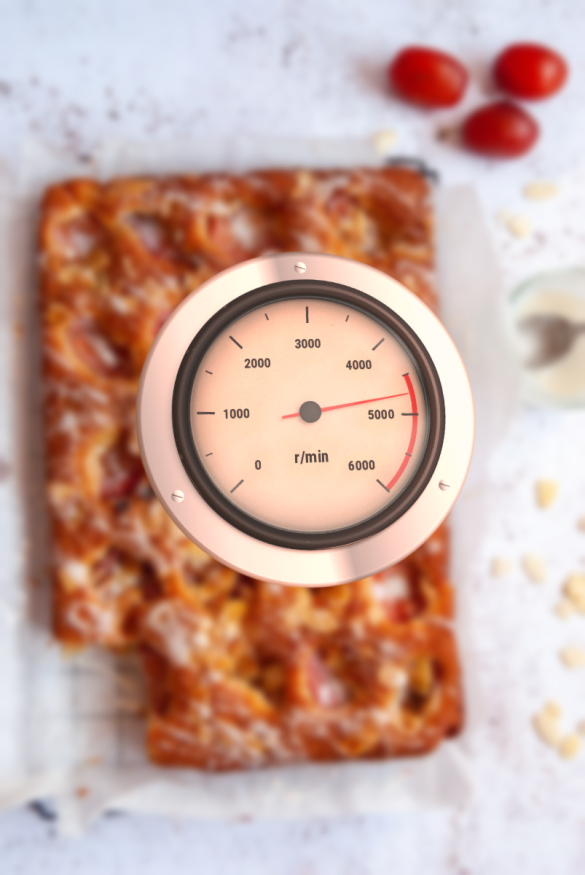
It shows 4750 rpm
